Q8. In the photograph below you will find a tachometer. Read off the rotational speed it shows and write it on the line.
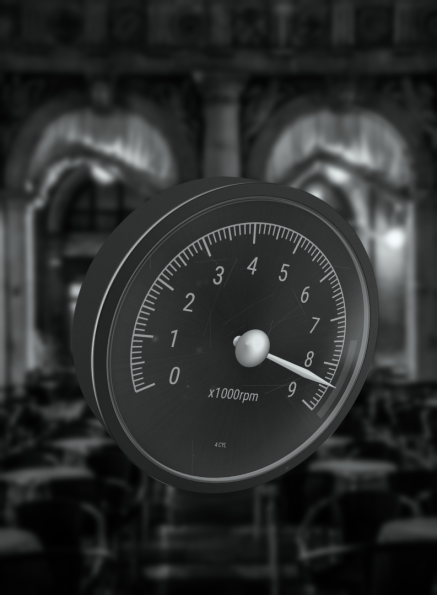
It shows 8400 rpm
